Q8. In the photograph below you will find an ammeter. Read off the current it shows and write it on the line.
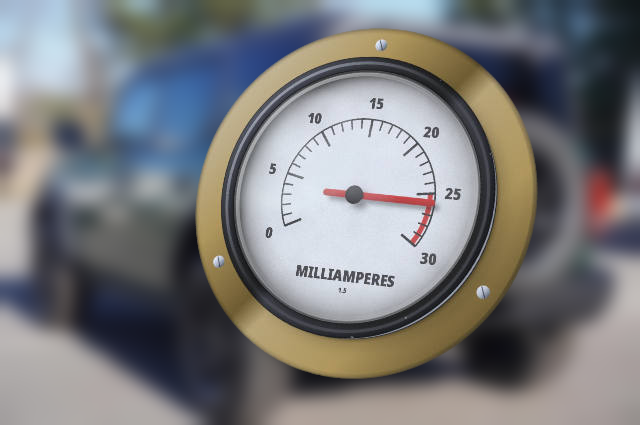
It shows 26 mA
